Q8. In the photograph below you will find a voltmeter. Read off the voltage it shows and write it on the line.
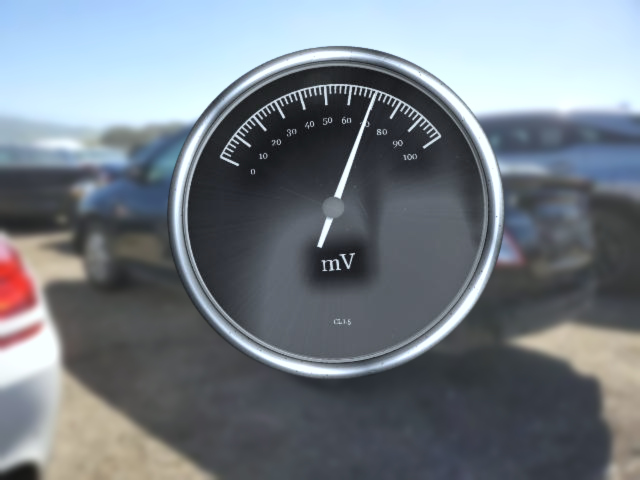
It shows 70 mV
